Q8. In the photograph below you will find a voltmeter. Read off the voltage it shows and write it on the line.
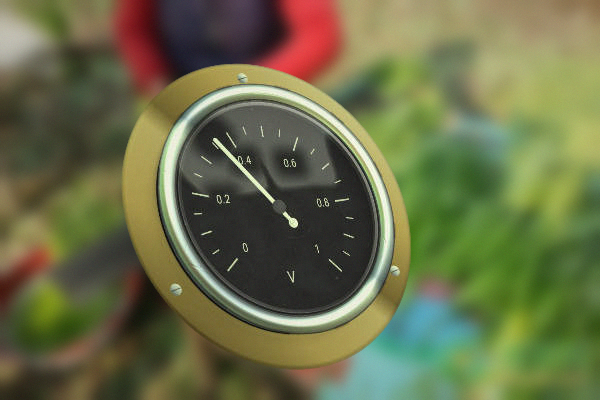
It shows 0.35 V
